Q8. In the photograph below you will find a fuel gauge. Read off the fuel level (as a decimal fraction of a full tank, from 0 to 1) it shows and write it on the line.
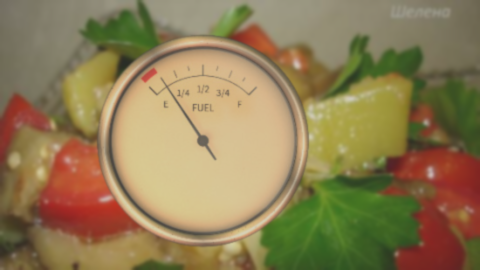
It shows 0.125
